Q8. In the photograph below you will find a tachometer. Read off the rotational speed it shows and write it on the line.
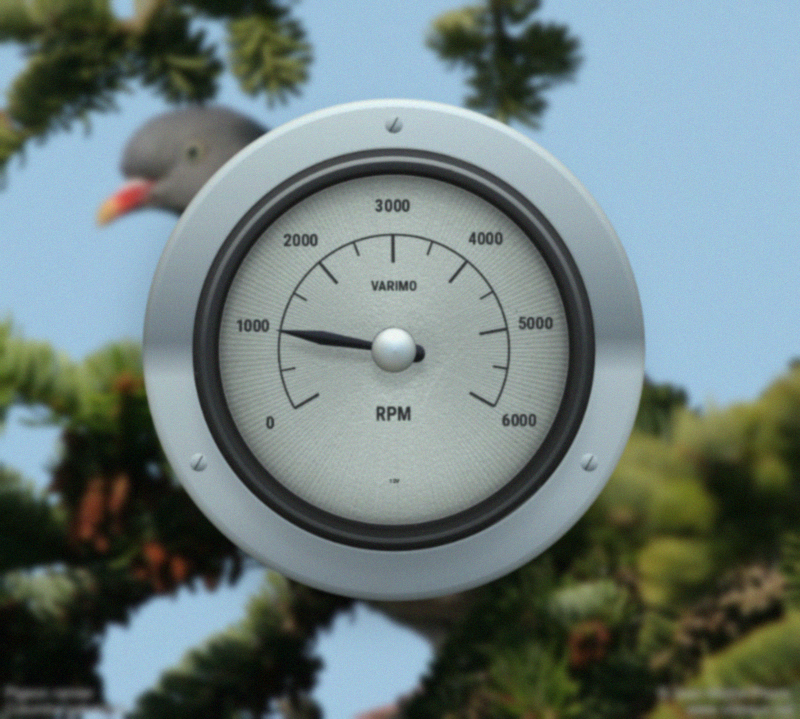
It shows 1000 rpm
